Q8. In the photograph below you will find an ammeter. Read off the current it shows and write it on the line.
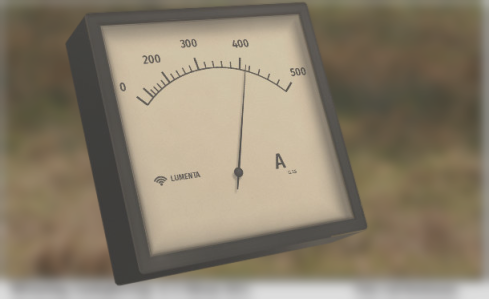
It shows 410 A
